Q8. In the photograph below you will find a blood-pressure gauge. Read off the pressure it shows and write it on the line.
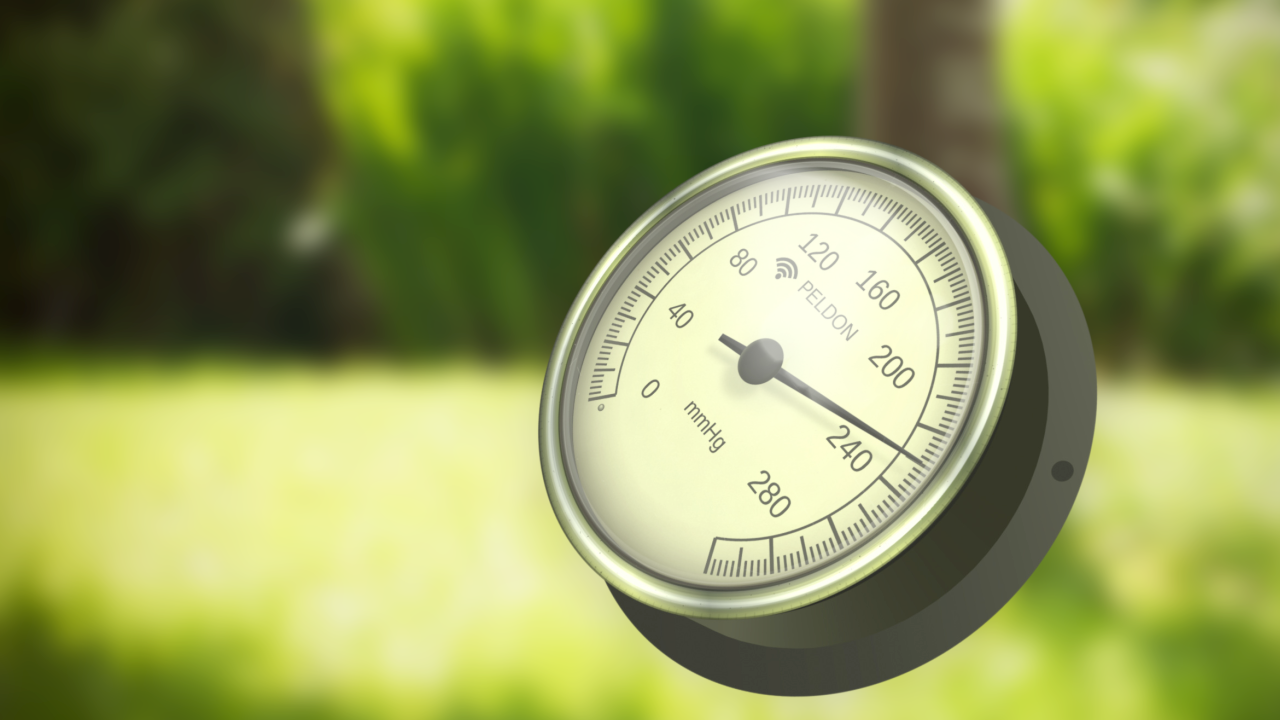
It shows 230 mmHg
